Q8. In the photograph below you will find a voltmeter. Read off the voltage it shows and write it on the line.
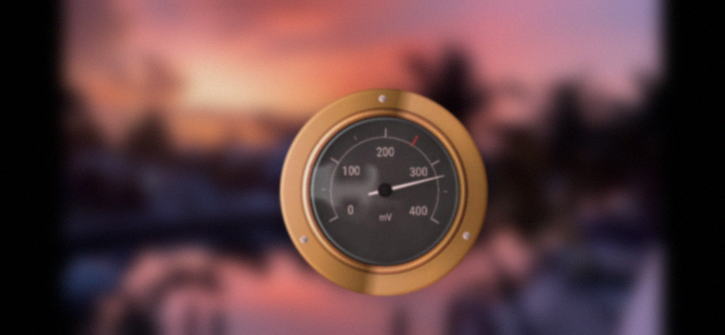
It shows 325 mV
